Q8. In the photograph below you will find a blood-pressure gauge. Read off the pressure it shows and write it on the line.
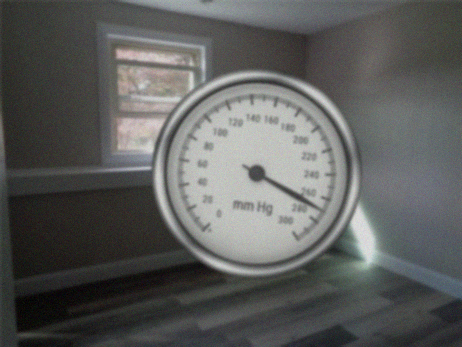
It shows 270 mmHg
